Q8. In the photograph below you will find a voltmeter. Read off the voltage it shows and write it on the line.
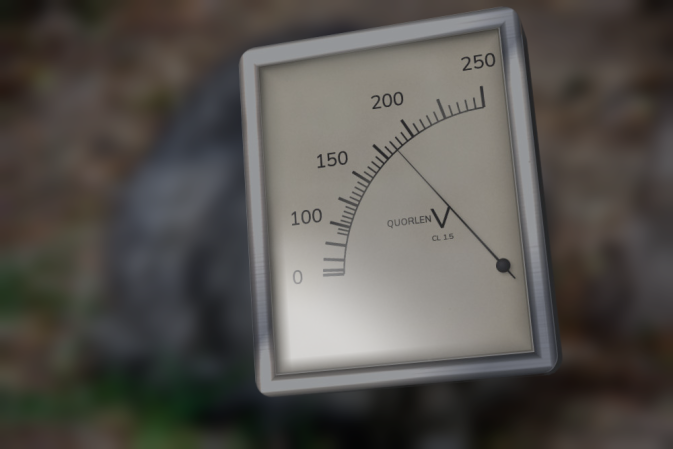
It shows 185 V
